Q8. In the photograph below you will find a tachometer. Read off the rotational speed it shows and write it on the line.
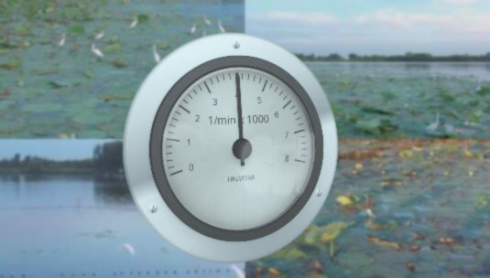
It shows 4000 rpm
